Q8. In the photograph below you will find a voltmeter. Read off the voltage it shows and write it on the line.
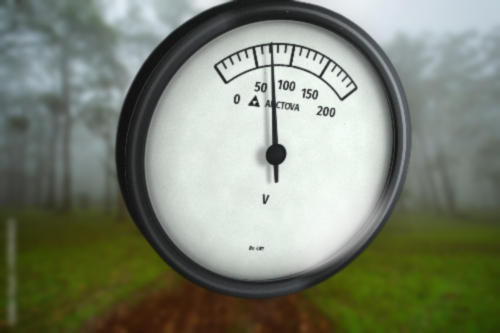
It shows 70 V
